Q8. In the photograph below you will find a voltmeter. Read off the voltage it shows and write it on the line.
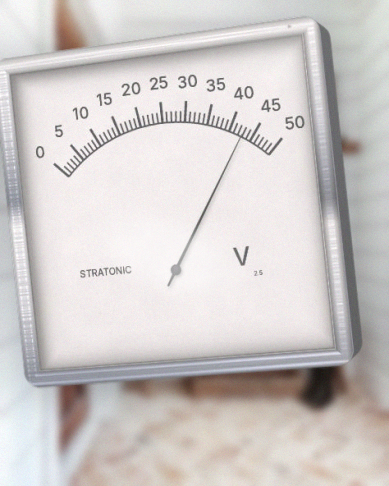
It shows 43 V
